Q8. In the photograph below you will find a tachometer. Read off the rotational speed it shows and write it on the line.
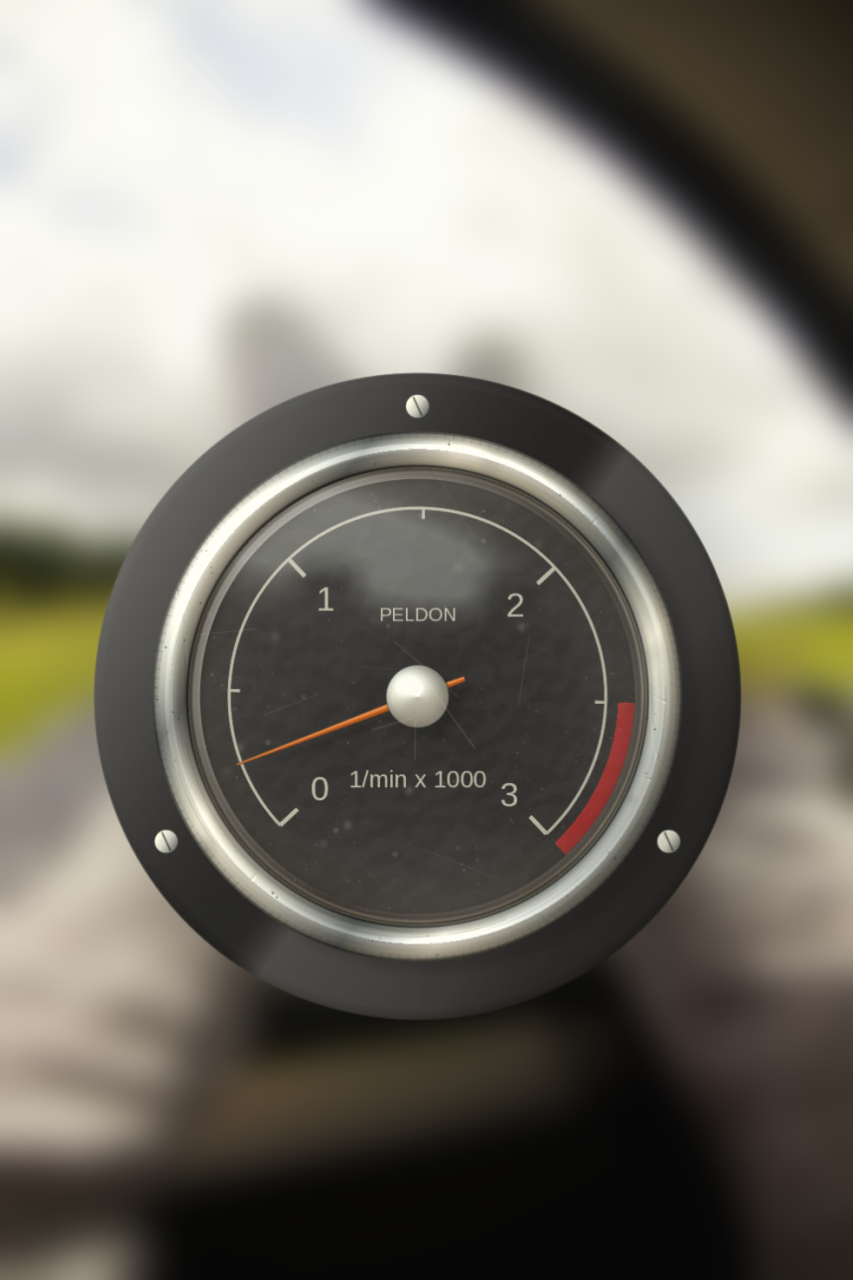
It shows 250 rpm
